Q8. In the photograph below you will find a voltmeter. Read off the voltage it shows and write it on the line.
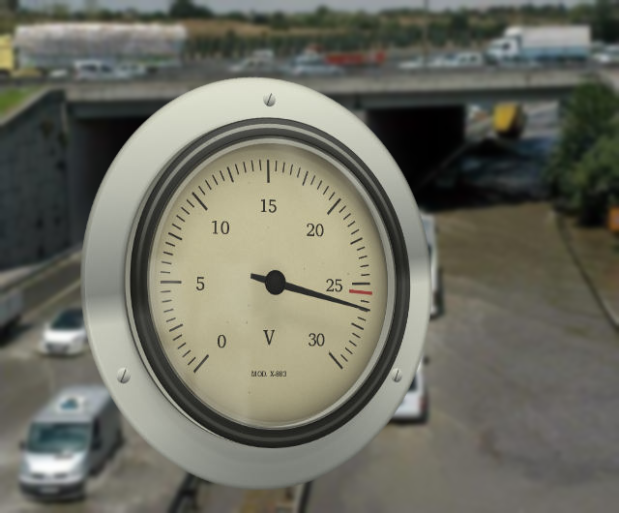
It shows 26.5 V
